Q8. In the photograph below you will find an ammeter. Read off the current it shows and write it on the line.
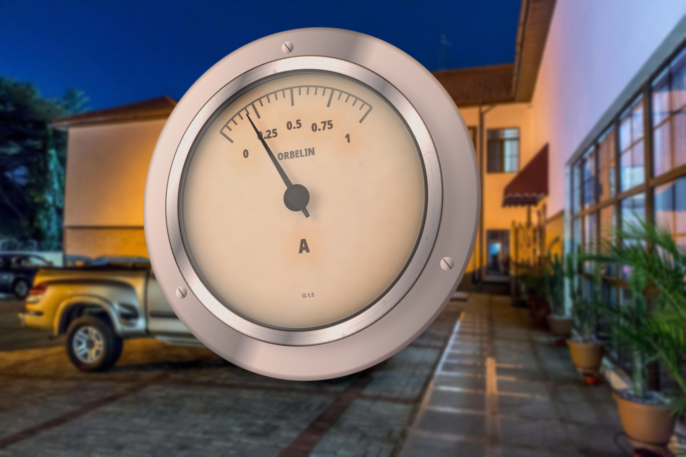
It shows 0.2 A
